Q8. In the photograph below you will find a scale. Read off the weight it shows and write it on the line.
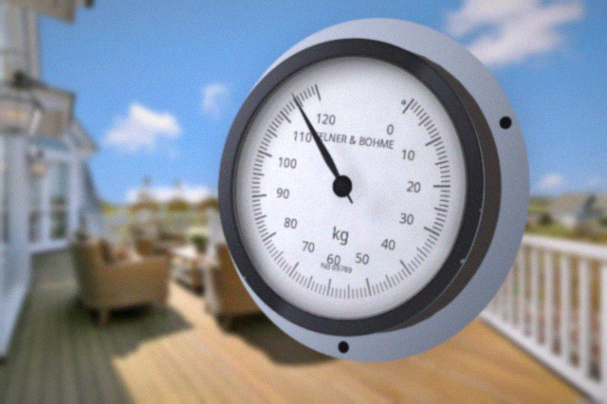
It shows 115 kg
